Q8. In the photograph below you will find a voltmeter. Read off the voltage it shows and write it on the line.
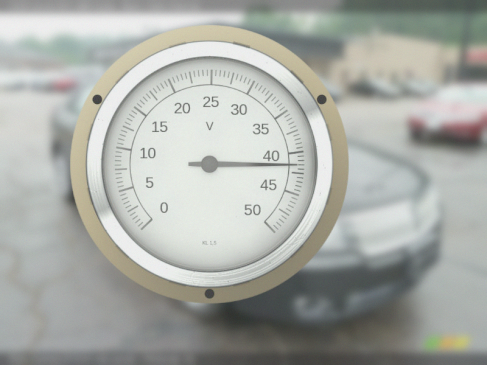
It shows 41.5 V
